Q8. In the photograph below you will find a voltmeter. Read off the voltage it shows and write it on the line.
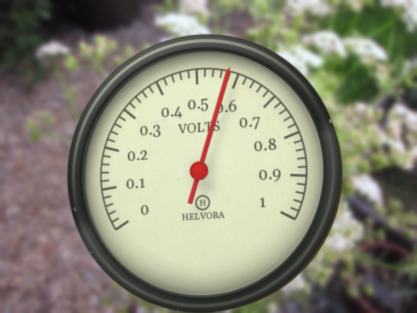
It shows 0.58 V
